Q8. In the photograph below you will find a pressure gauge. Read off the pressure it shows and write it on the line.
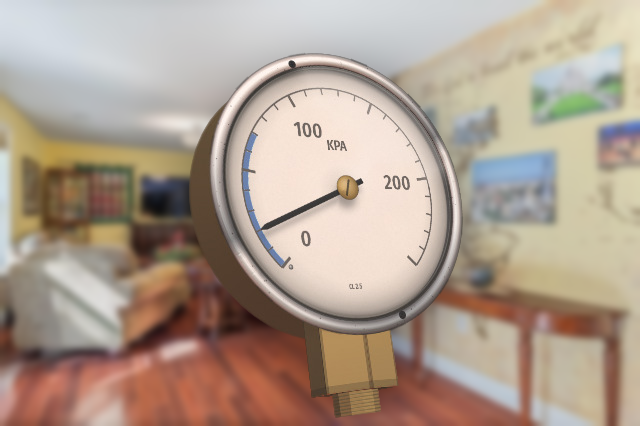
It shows 20 kPa
